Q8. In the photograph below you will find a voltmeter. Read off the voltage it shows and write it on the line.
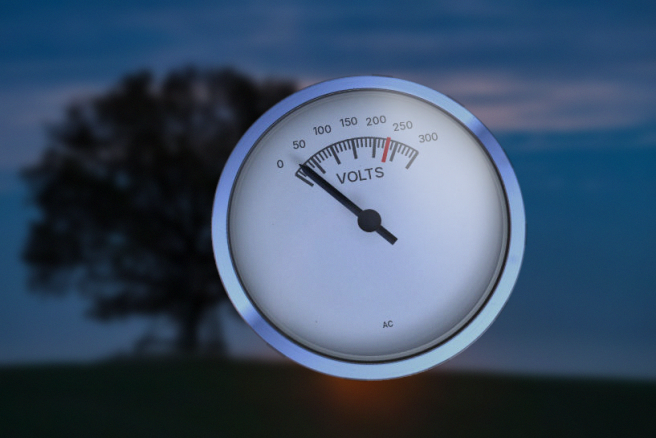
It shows 20 V
